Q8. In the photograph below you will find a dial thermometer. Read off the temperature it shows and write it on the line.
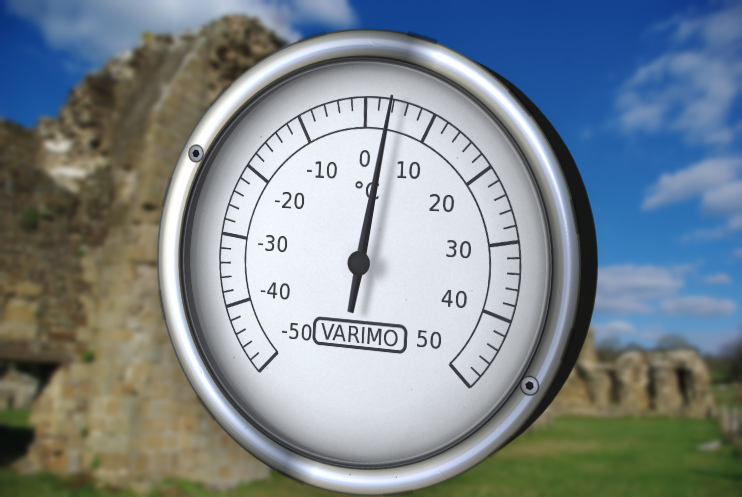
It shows 4 °C
